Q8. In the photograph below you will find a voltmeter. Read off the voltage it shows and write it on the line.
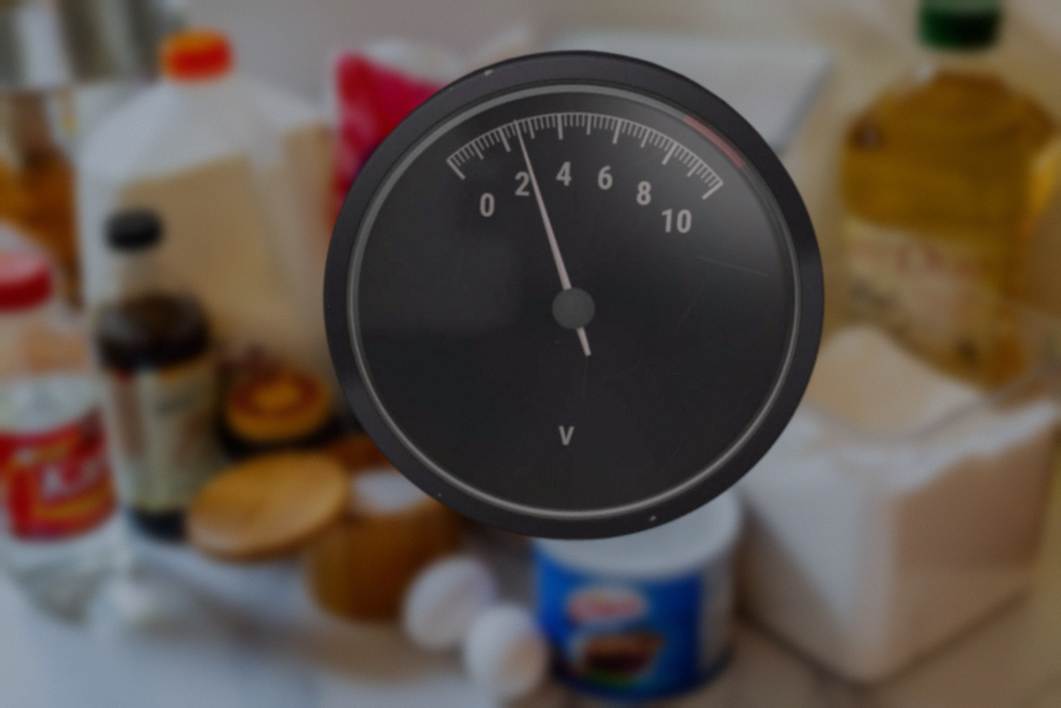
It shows 2.6 V
